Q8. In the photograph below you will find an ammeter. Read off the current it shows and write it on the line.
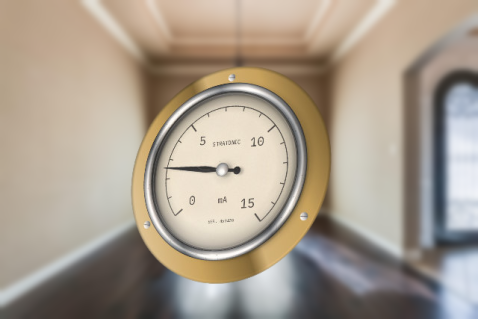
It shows 2.5 mA
